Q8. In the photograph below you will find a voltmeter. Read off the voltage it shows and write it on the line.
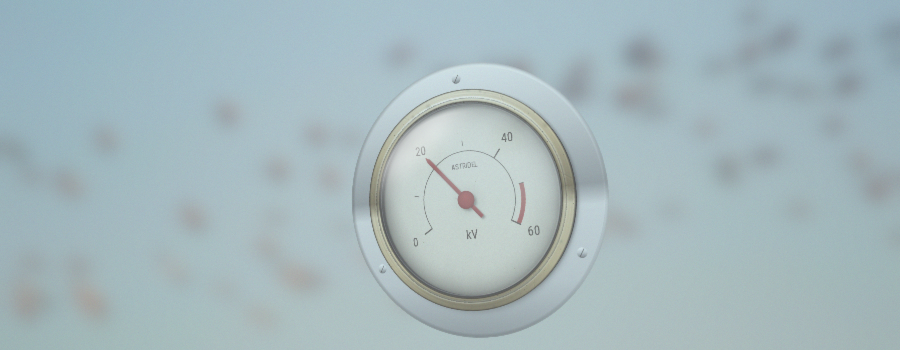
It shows 20 kV
